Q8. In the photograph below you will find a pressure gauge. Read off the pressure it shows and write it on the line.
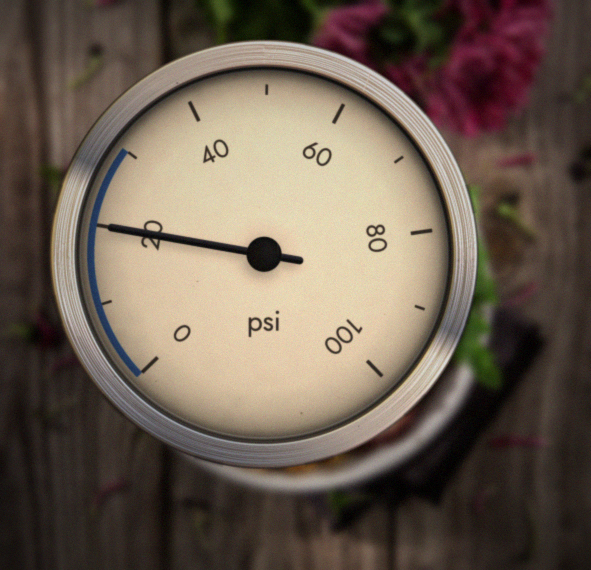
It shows 20 psi
